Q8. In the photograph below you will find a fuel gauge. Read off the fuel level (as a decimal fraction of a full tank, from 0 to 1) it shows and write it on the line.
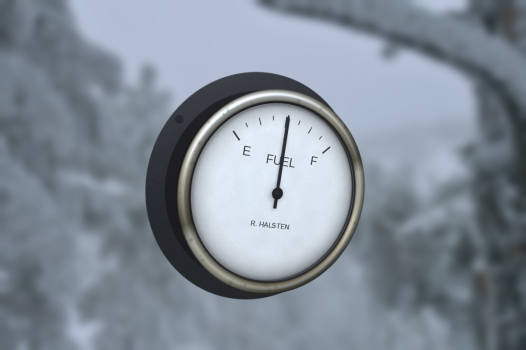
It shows 0.5
